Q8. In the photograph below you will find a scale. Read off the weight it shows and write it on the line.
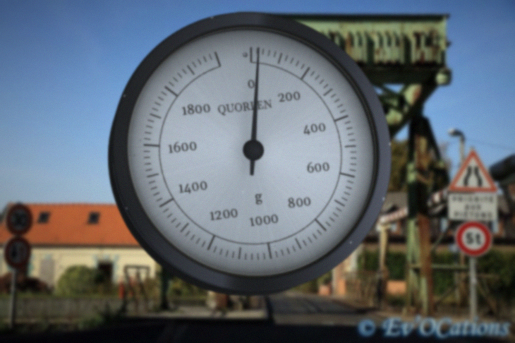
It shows 20 g
